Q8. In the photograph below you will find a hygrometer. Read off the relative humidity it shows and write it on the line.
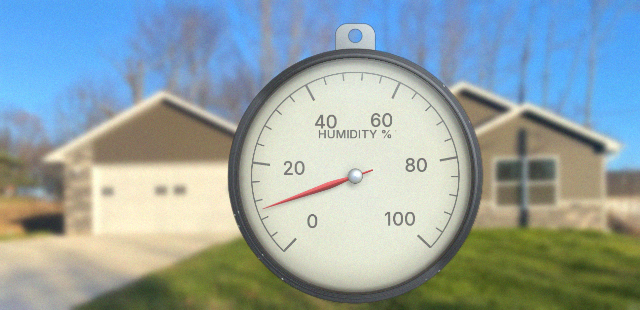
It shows 10 %
